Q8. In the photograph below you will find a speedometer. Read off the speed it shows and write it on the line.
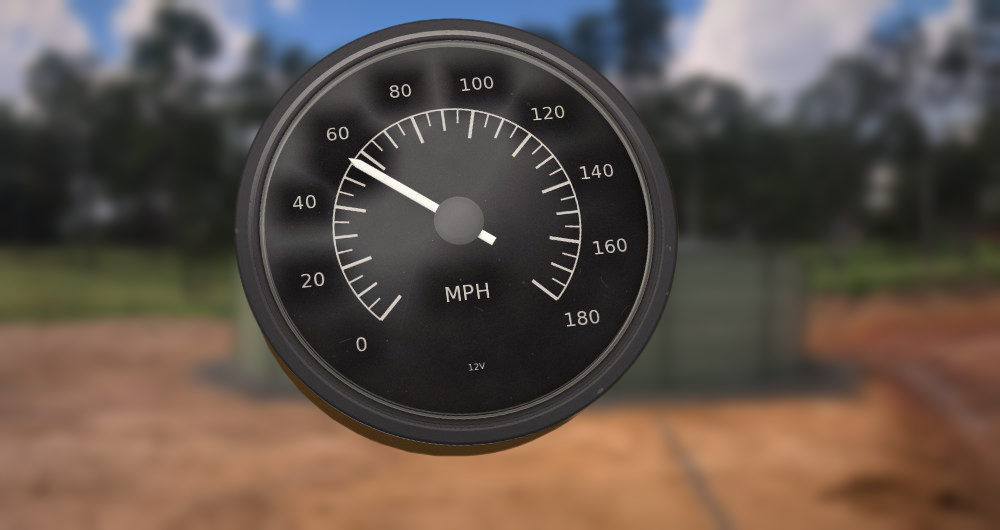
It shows 55 mph
